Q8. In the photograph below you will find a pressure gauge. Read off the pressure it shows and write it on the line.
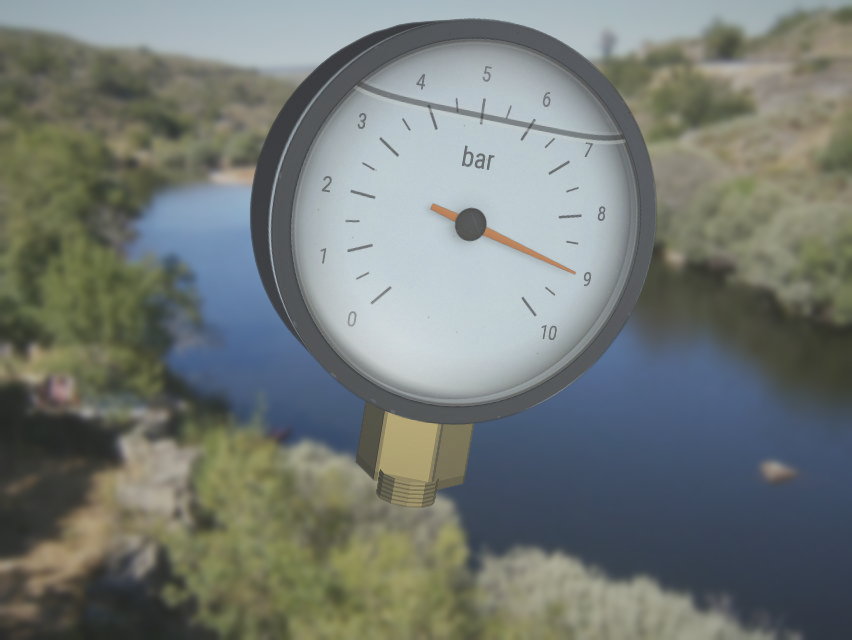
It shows 9 bar
